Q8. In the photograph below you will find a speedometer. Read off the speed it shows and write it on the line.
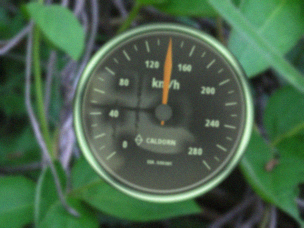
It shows 140 km/h
